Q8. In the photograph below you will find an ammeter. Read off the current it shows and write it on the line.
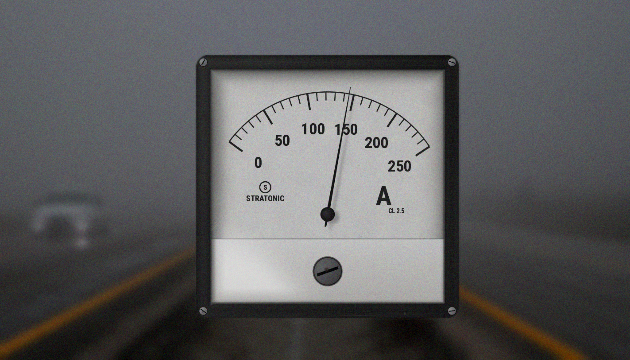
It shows 145 A
